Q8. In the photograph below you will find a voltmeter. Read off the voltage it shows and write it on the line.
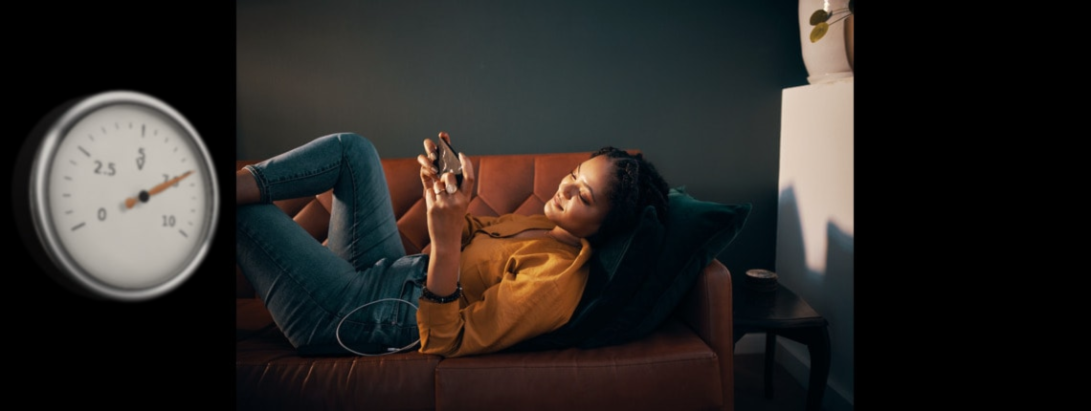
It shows 7.5 V
